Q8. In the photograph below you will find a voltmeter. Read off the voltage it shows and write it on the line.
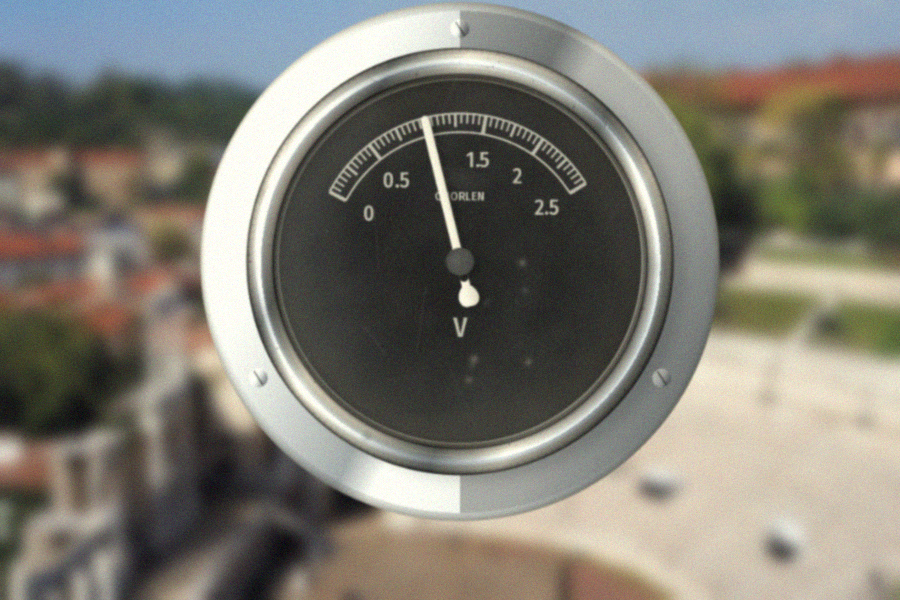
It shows 1 V
